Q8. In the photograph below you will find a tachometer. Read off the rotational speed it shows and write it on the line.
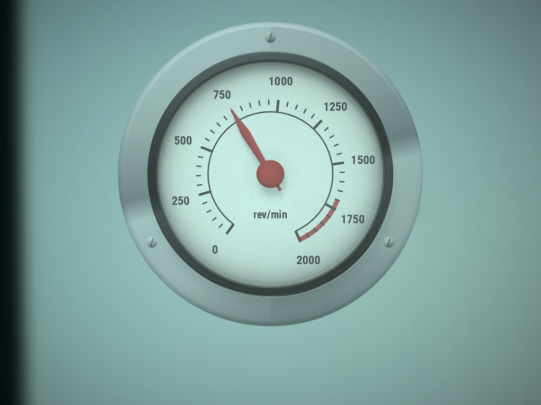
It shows 750 rpm
